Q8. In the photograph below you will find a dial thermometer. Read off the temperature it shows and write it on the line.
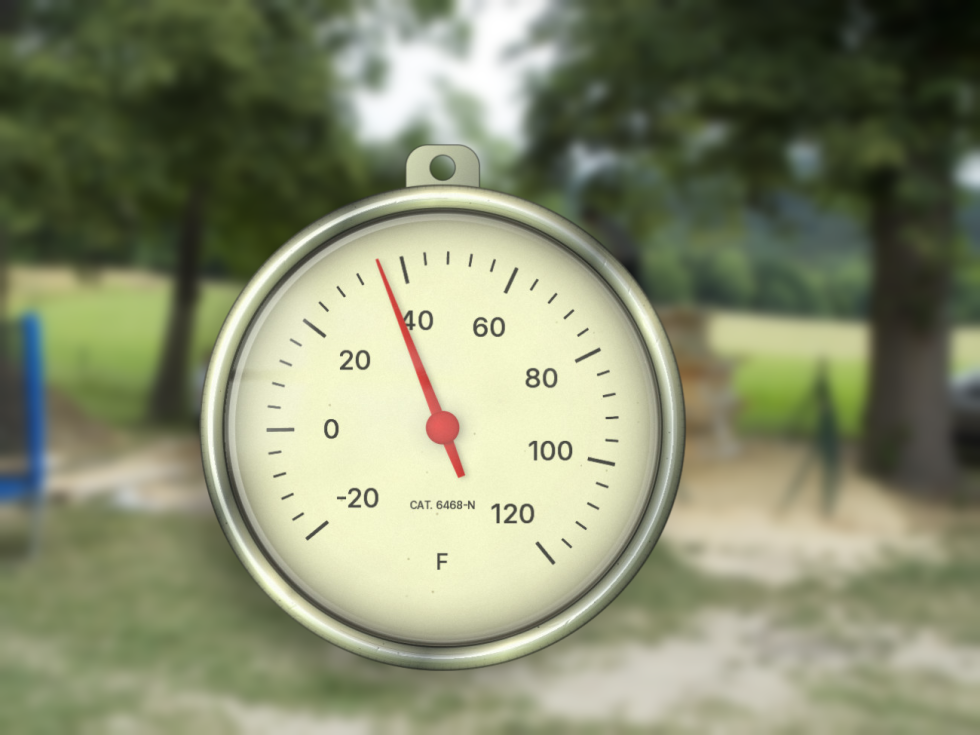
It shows 36 °F
